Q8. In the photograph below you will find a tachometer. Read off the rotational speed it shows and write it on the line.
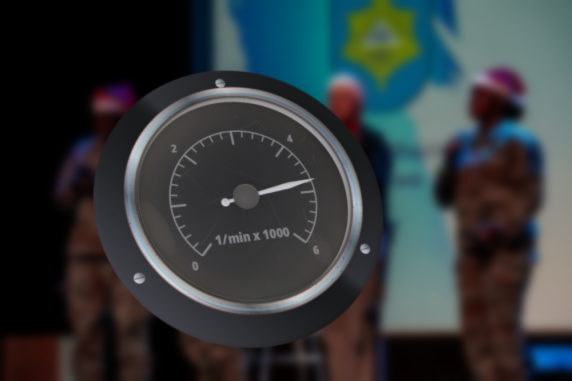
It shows 4800 rpm
